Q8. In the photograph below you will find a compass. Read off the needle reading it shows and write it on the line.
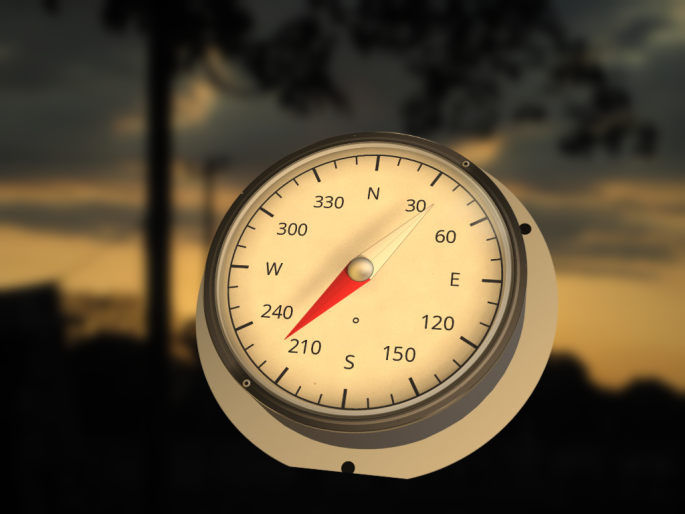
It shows 220 °
